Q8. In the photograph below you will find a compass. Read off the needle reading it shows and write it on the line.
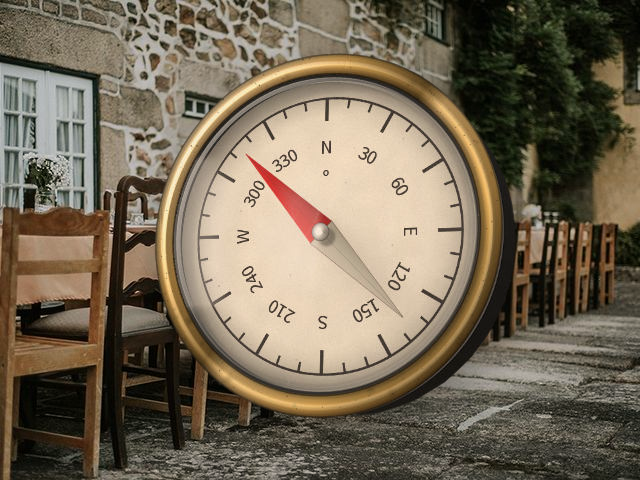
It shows 315 °
